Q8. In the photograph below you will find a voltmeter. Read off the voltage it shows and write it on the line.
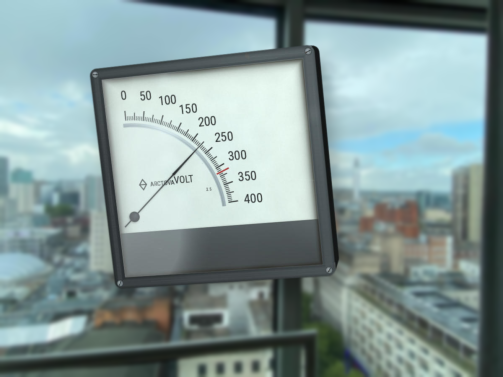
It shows 225 V
